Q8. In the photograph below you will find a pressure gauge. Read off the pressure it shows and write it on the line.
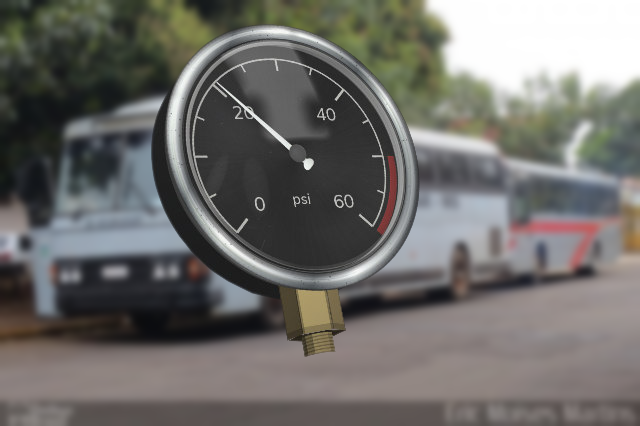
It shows 20 psi
